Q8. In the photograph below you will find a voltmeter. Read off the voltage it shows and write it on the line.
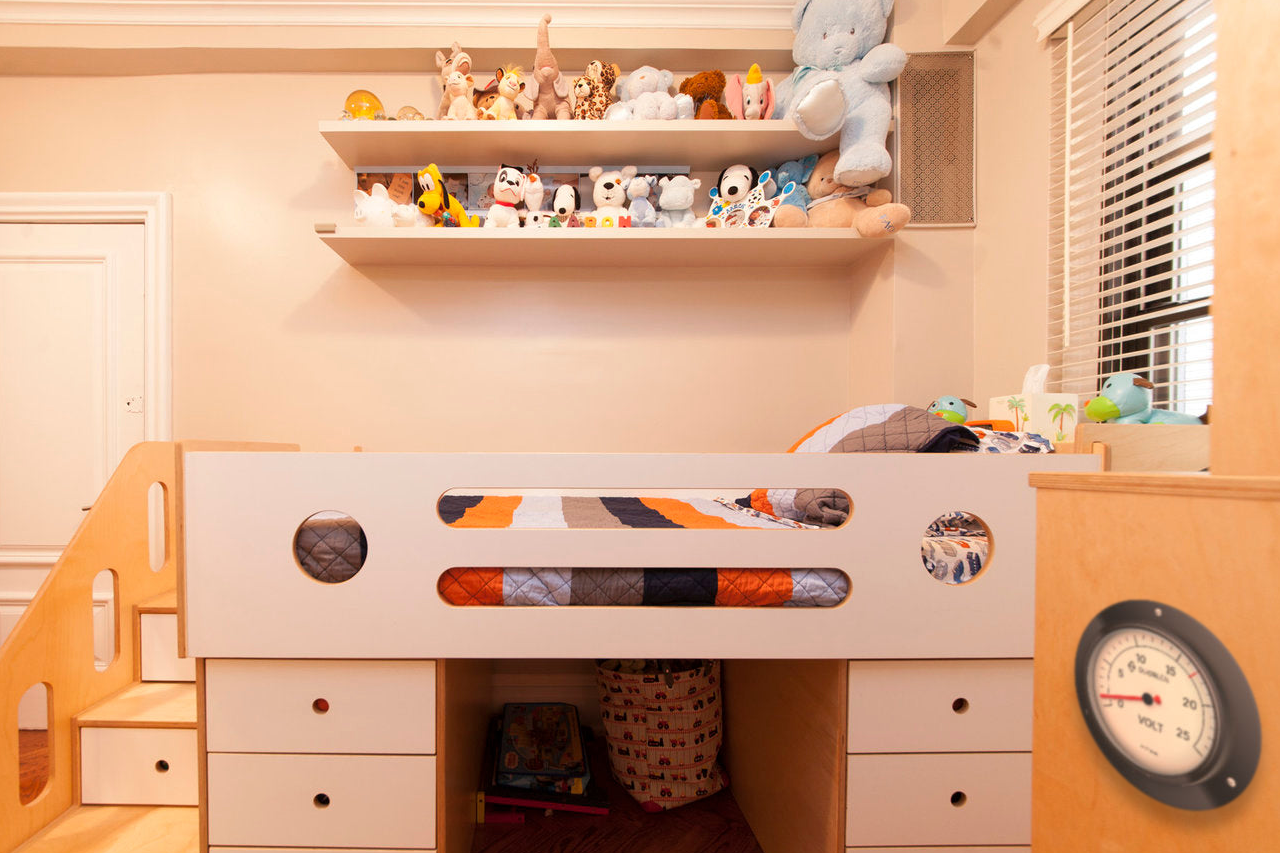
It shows 1 V
